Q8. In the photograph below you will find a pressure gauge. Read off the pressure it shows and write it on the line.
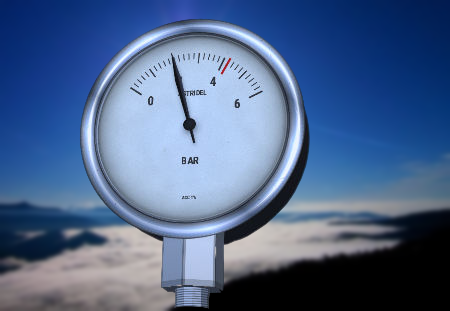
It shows 2 bar
